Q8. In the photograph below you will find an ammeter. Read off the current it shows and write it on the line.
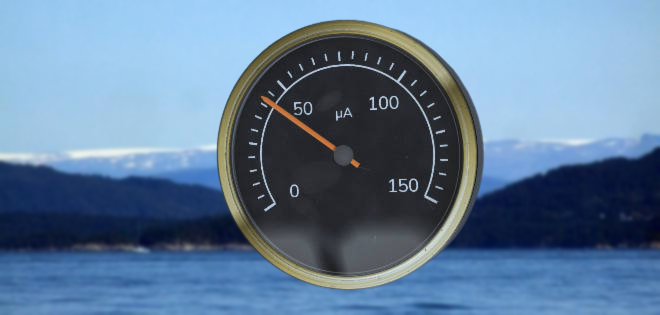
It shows 42.5 µA
